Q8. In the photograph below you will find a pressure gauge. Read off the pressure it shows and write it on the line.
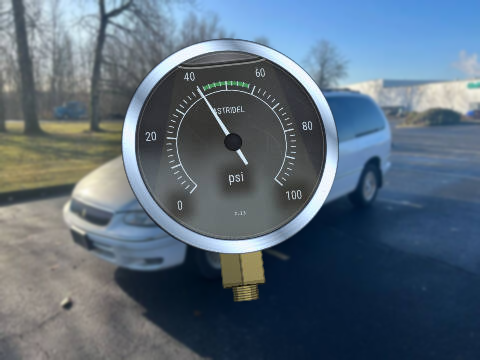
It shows 40 psi
